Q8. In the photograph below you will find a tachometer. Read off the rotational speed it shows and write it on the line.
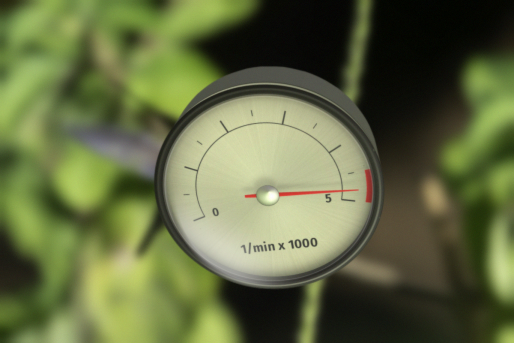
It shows 4750 rpm
